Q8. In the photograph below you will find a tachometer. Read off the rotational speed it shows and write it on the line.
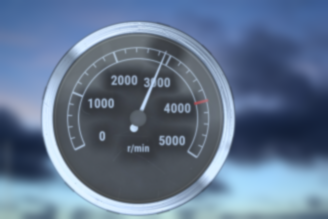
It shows 2900 rpm
